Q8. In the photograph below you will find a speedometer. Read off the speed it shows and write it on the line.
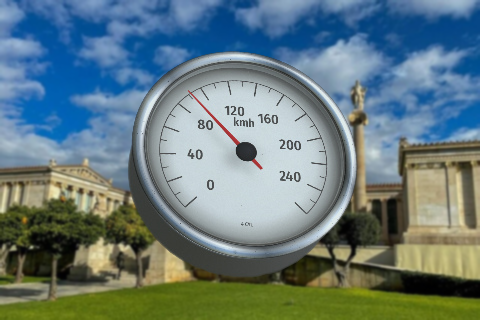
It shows 90 km/h
